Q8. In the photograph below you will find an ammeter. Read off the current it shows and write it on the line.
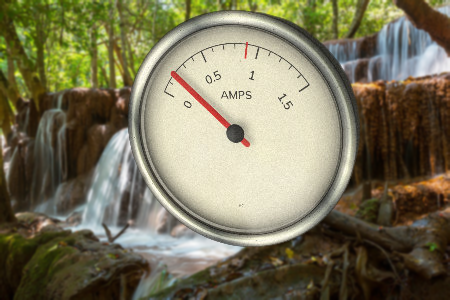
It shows 0.2 A
